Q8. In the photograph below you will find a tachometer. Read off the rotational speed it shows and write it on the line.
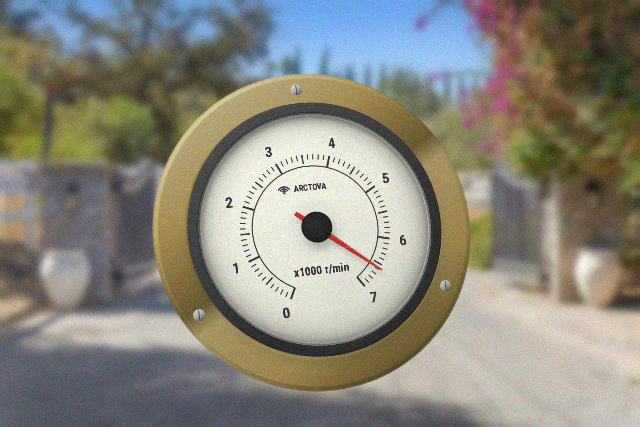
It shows 6600 rpm
